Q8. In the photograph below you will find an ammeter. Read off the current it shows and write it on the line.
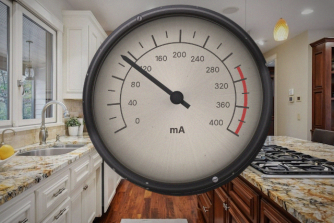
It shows 110 mA
